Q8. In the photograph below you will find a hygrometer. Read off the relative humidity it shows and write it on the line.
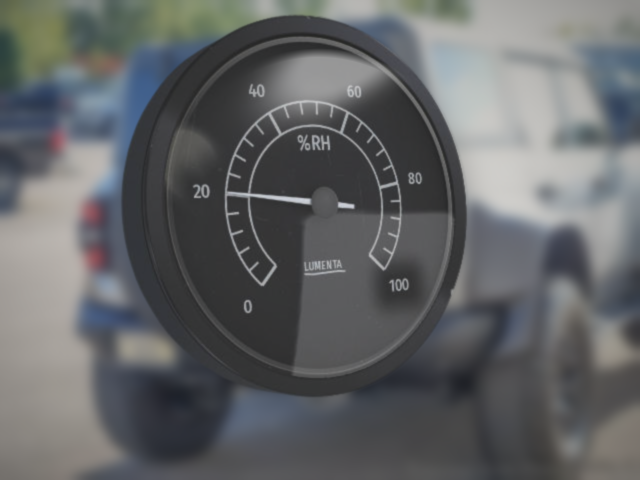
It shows 20 %
